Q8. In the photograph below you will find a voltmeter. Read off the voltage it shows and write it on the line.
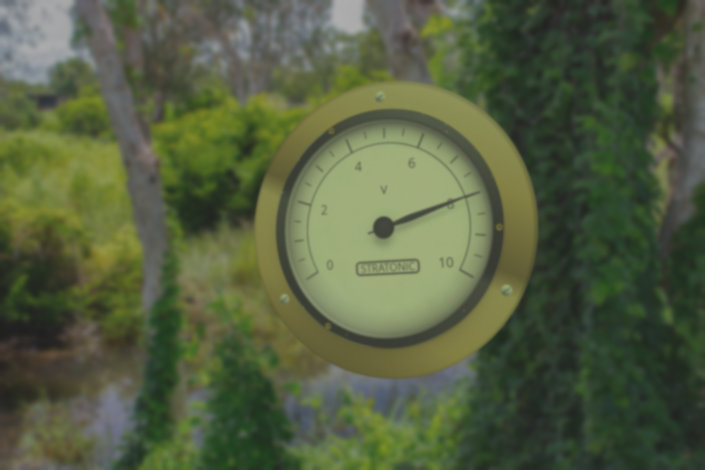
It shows 8 V
